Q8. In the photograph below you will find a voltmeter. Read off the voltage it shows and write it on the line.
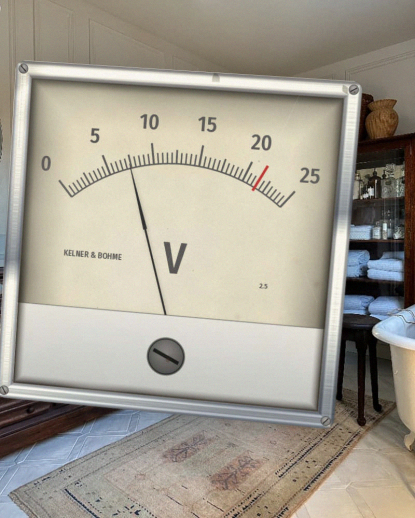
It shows 7.5 V
